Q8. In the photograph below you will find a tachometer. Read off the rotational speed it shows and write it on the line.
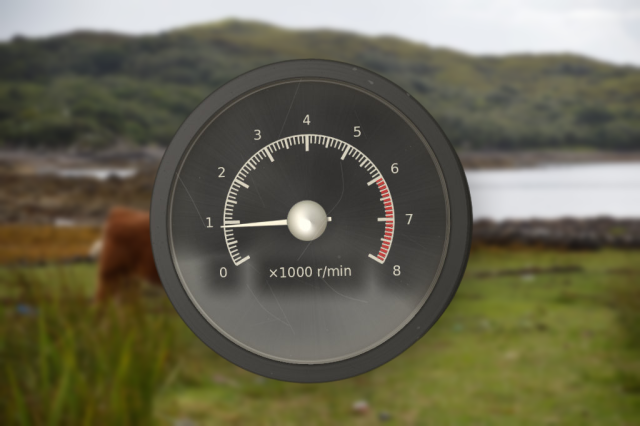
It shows 900 rpm
